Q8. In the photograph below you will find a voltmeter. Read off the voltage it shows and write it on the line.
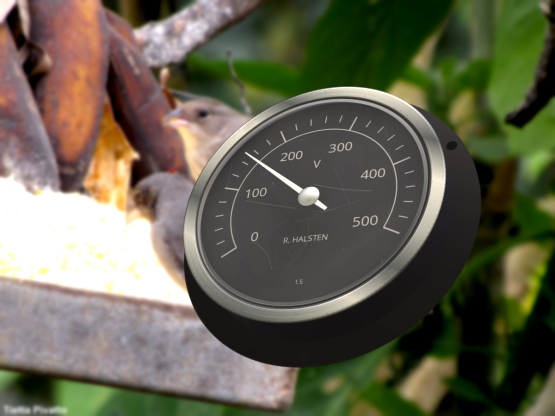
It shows 150 V
